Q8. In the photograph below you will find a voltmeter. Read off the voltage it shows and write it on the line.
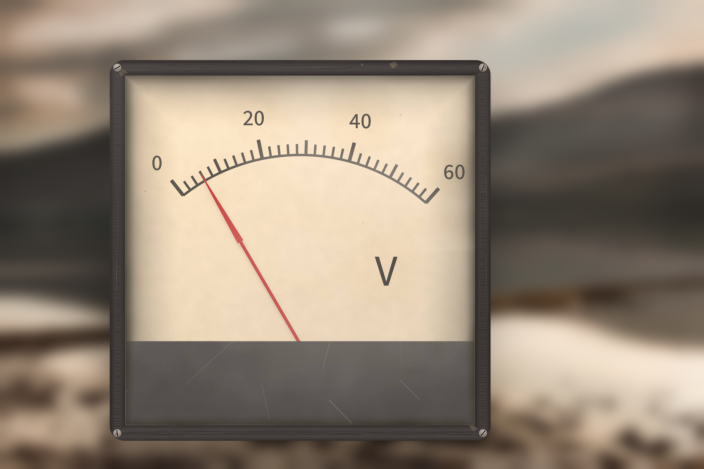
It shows 6 V
